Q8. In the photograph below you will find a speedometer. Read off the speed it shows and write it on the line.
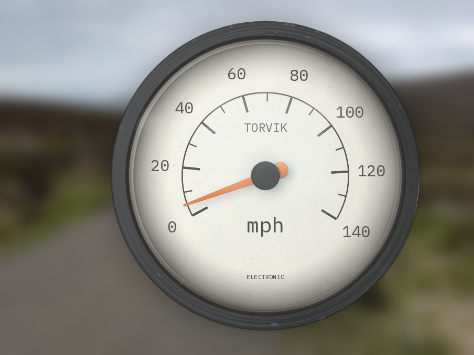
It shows 5 mph
